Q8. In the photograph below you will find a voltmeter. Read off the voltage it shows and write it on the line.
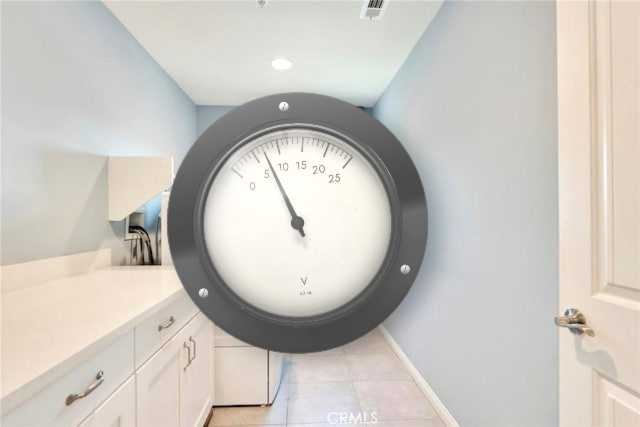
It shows 7 V
